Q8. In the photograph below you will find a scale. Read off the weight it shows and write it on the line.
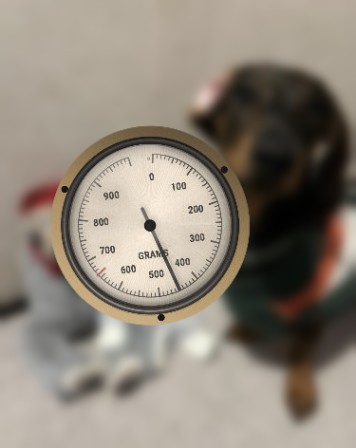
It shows 450 g
